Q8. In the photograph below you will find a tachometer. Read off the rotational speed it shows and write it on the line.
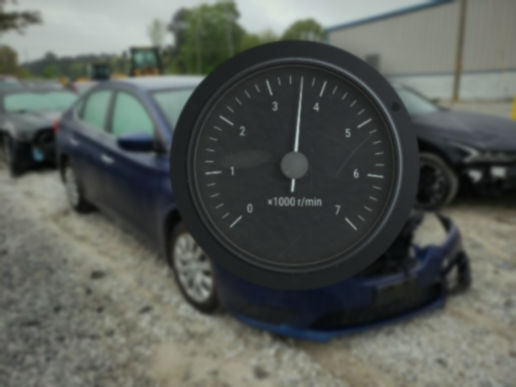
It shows 3600 rpm
